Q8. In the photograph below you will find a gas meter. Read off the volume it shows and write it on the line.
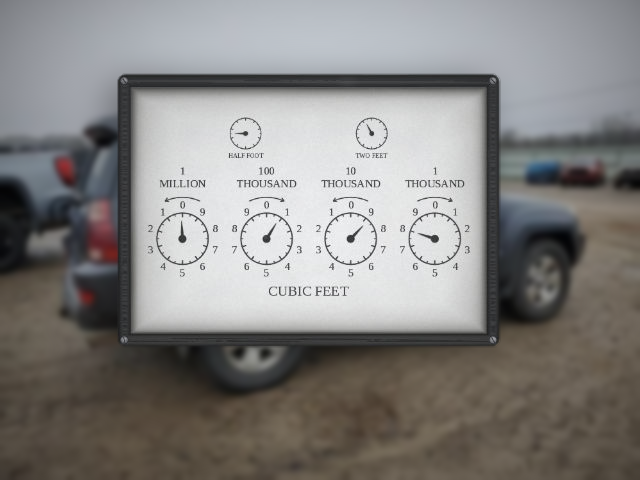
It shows 8800 ft³
